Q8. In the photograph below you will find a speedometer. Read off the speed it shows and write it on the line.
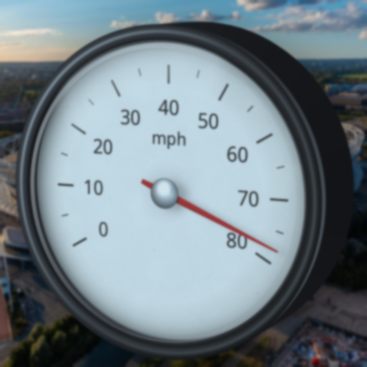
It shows 77.5 mph
